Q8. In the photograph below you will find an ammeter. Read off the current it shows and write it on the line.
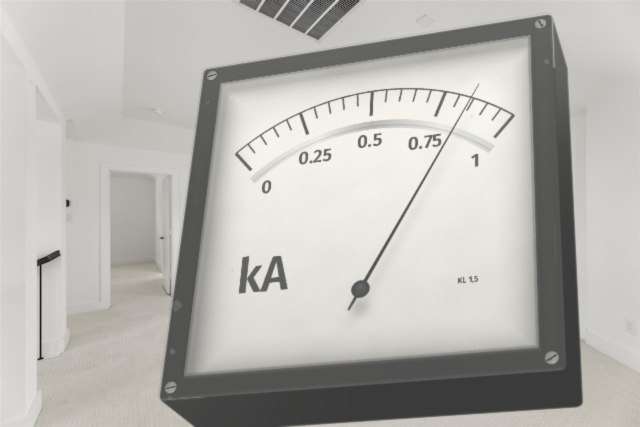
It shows 0.85 kA
